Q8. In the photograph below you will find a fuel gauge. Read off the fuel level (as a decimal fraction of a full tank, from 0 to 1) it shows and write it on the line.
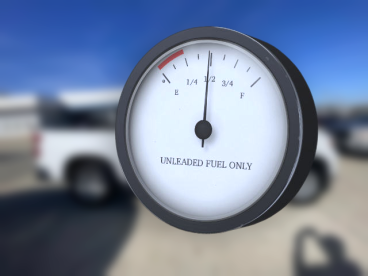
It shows 0.5
